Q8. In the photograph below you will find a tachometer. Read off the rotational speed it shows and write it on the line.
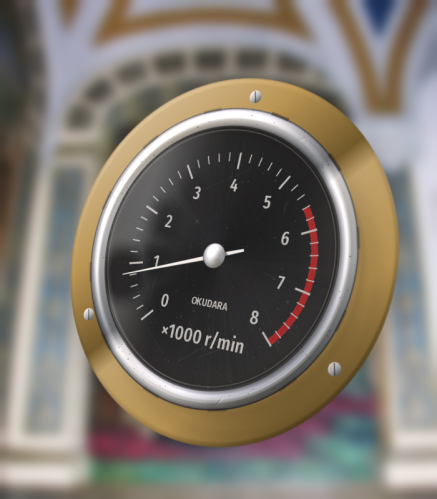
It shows 800 rpm
